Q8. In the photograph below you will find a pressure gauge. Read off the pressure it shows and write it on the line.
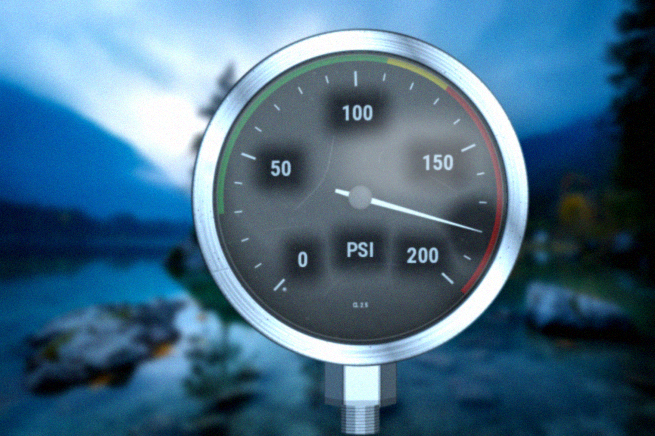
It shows 180 psi
